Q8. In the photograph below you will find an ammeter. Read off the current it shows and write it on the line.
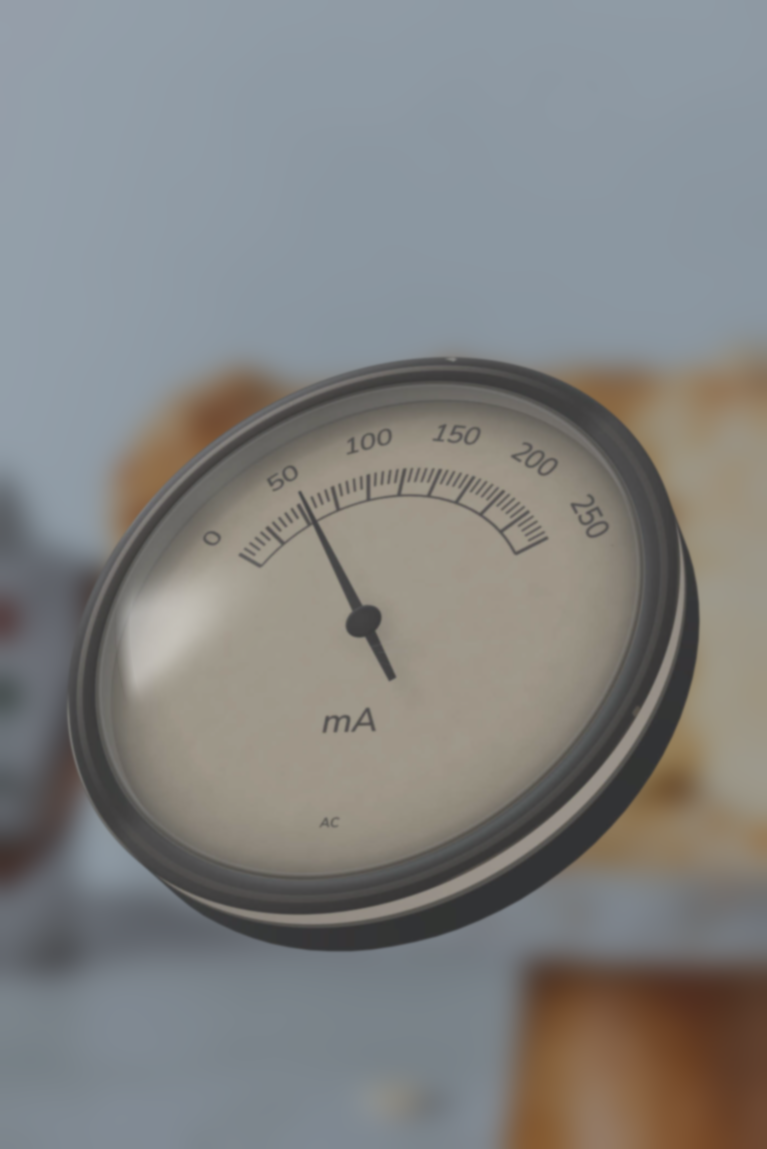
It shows 55 mA
